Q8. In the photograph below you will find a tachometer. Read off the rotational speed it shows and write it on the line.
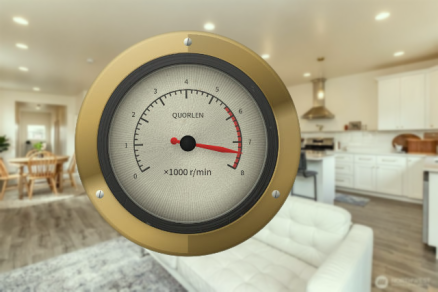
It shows 7400 rpm
